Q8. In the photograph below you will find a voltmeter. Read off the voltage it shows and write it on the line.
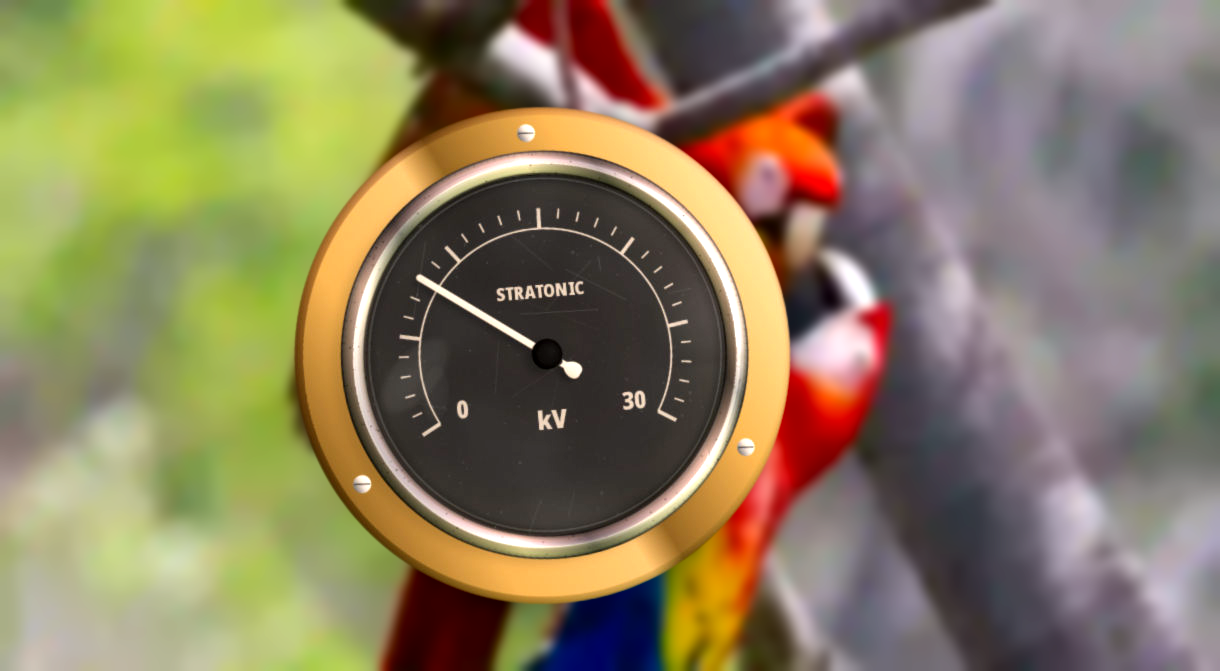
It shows 8 kV
